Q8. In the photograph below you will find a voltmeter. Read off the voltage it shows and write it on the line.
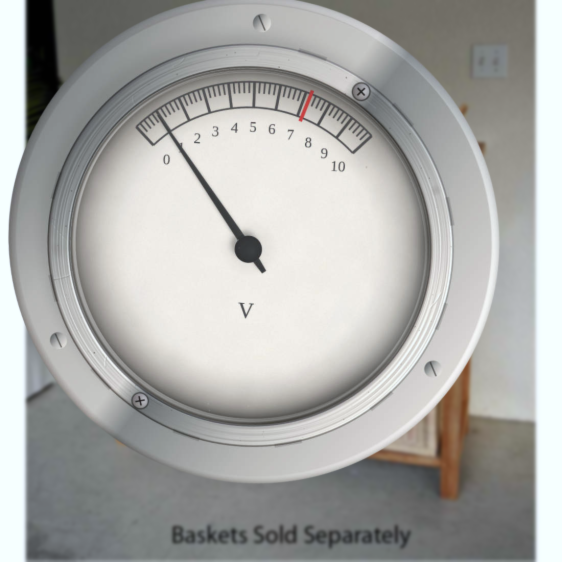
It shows 1 V
